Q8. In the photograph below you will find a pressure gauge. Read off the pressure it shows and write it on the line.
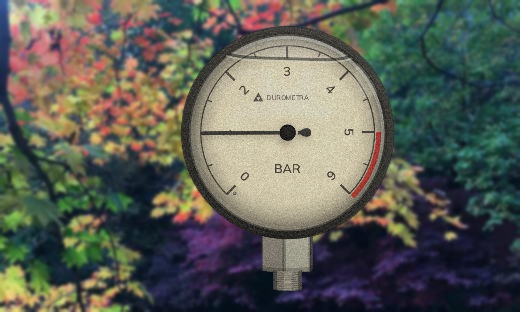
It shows 1 bar
